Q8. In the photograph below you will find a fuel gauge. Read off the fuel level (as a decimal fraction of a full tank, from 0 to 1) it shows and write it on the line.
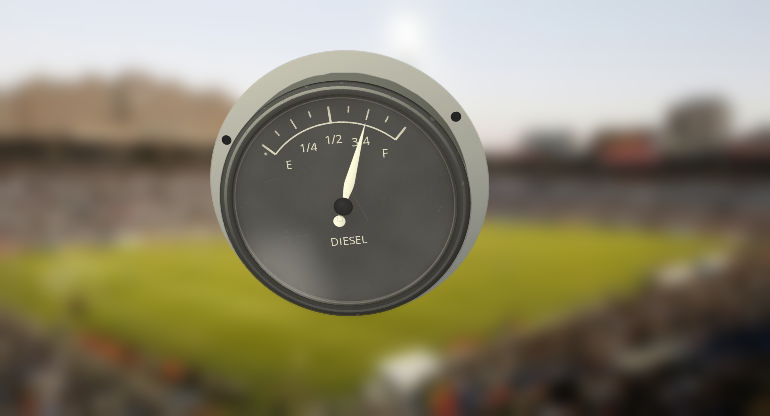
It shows 0.75
